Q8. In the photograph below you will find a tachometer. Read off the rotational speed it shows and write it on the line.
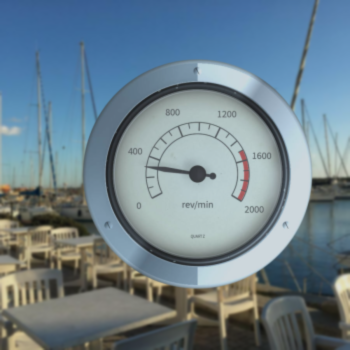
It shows 300 rpm
